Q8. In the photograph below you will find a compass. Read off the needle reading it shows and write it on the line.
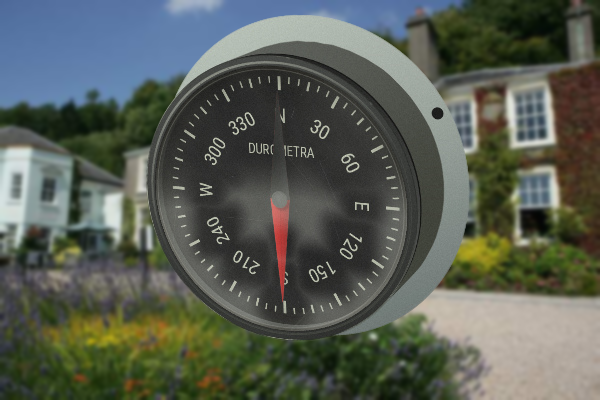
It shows 180 °
